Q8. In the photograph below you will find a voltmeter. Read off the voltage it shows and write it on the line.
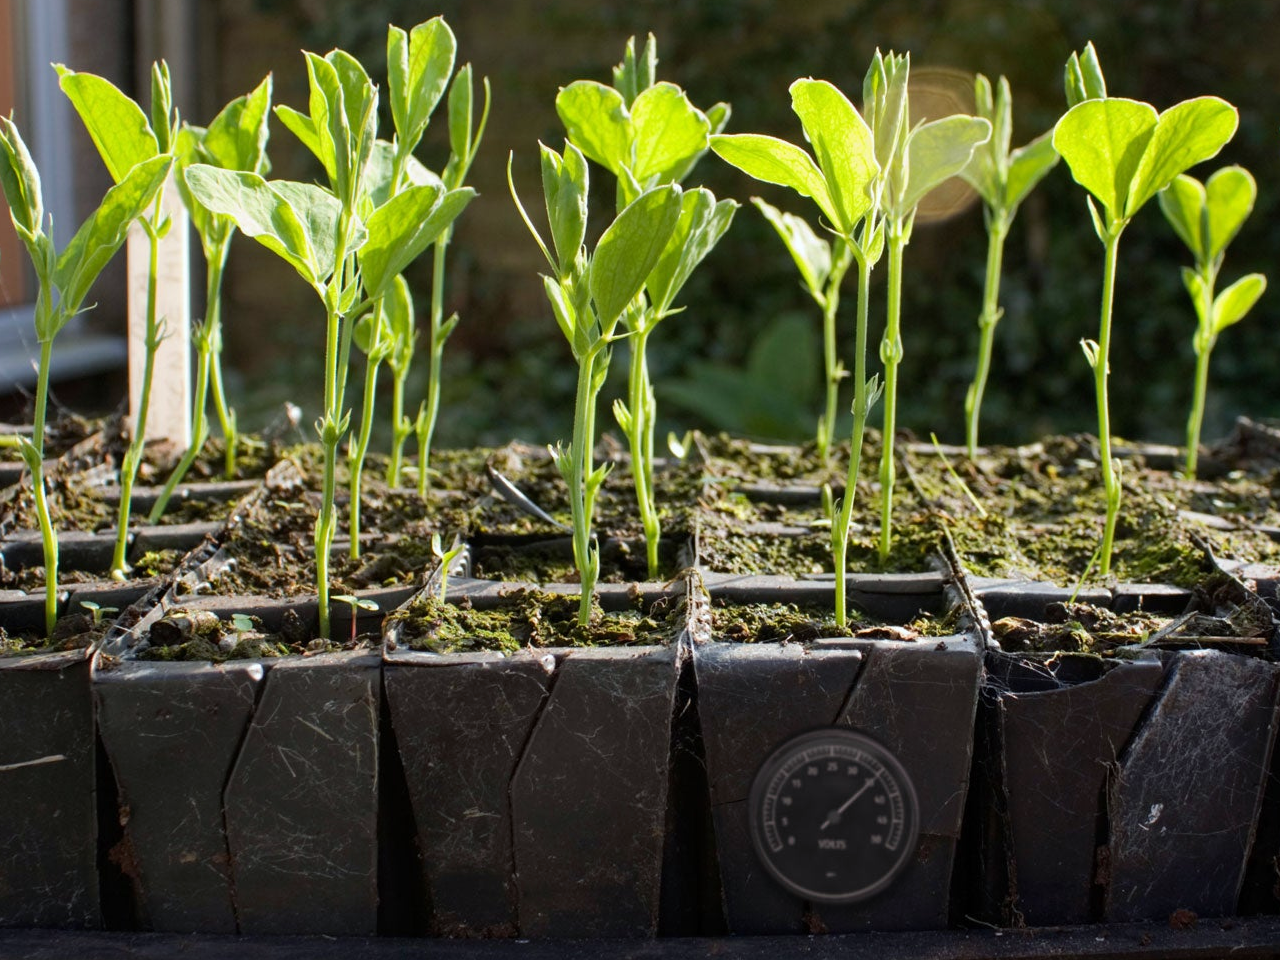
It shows 35 V
